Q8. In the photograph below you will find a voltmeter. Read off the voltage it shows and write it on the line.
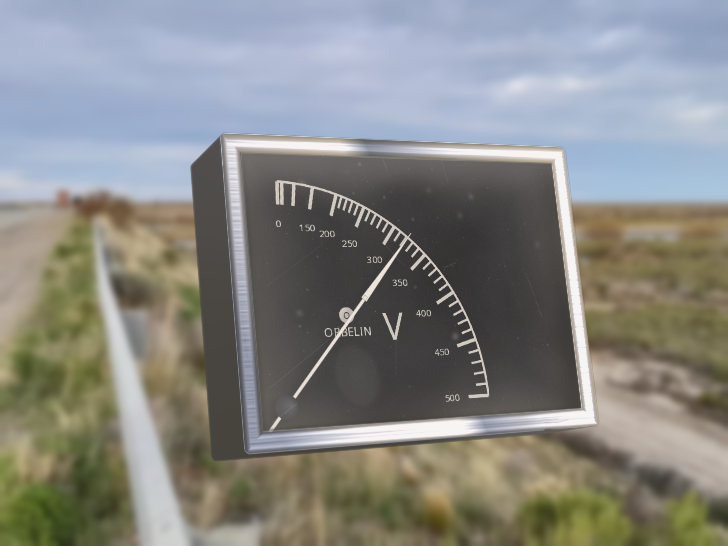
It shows 320 V
